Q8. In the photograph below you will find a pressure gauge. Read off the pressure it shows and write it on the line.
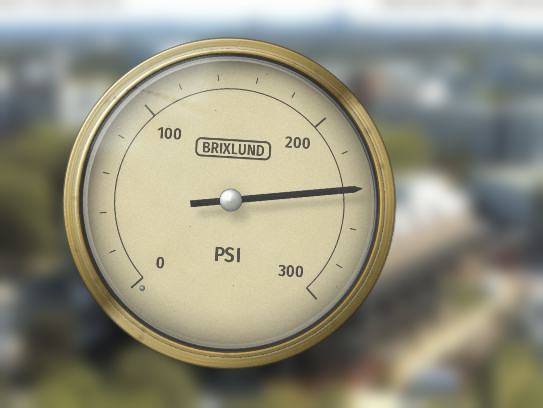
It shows 240 psi
